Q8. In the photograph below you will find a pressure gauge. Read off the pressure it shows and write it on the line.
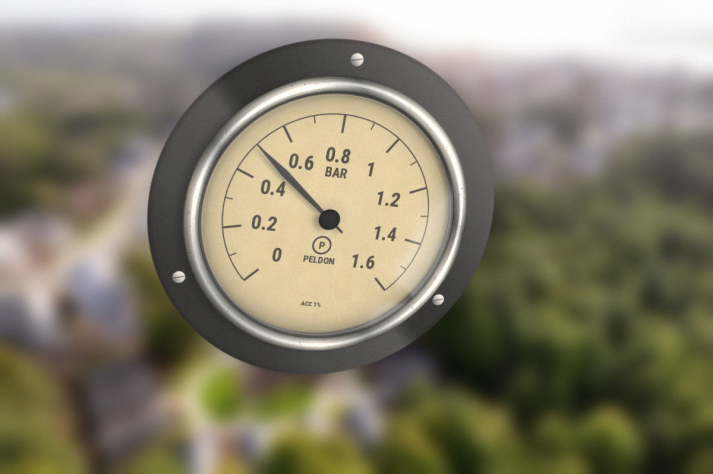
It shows 0.5 bar
